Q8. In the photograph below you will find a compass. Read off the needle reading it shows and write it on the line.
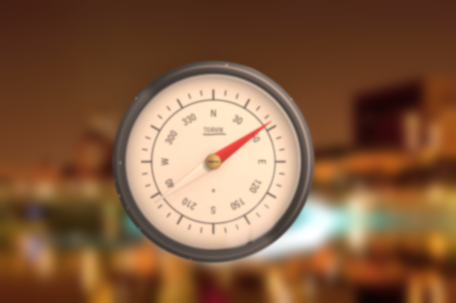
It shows 55 °
